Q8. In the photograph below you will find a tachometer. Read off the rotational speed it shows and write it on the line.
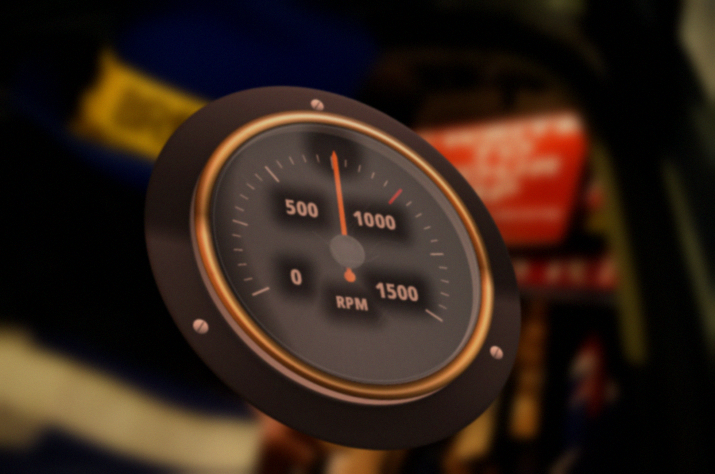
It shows 750 rpm
